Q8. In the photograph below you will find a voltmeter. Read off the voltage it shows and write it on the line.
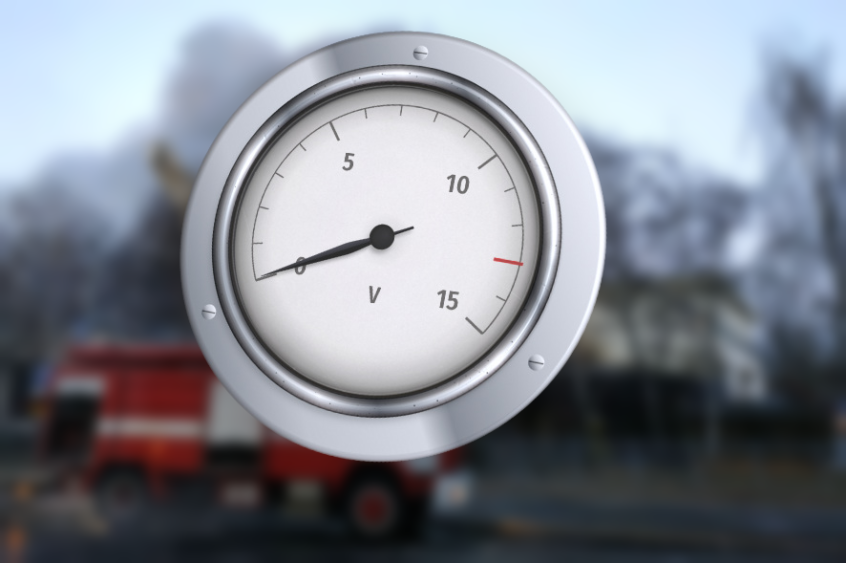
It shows 0 V
